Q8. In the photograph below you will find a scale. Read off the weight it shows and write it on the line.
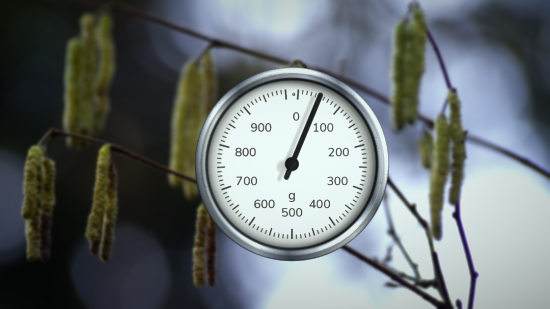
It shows 50 g
